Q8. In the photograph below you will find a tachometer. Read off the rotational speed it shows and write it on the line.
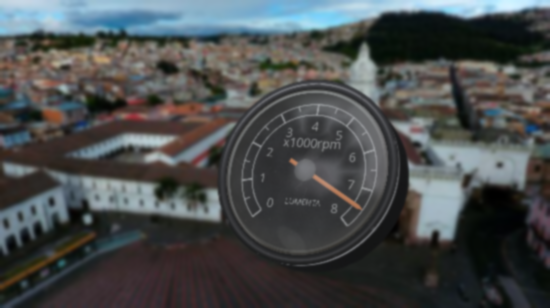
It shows 7500 rpm
